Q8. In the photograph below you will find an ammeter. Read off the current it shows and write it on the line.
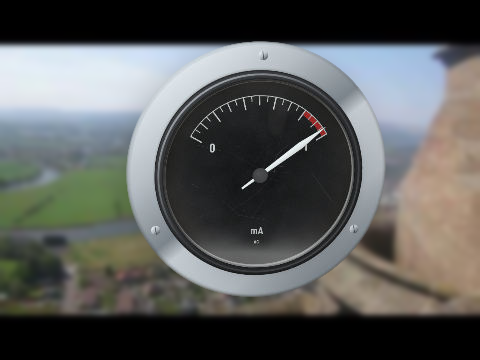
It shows 0.95 mA
